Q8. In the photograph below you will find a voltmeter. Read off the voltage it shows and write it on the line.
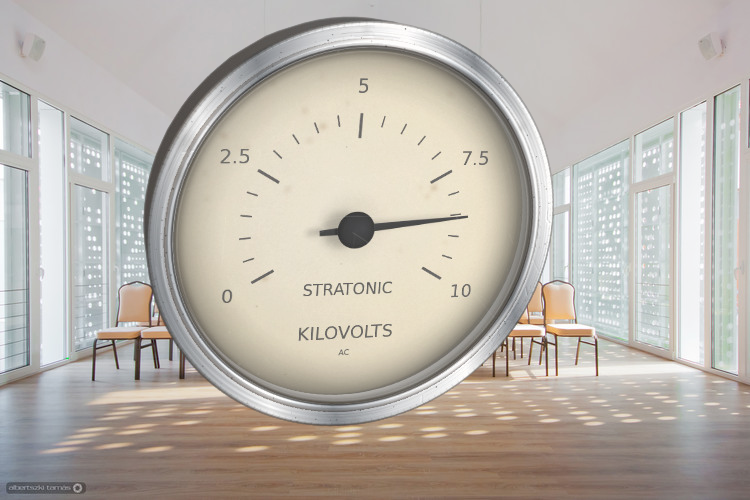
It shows 8.5 kV
